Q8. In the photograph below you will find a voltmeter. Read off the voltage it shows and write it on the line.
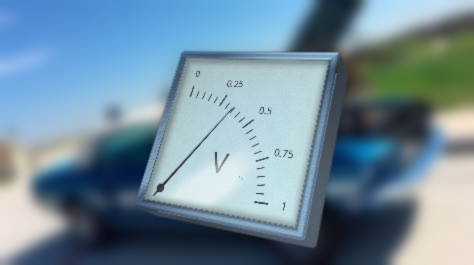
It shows 0.35 V
